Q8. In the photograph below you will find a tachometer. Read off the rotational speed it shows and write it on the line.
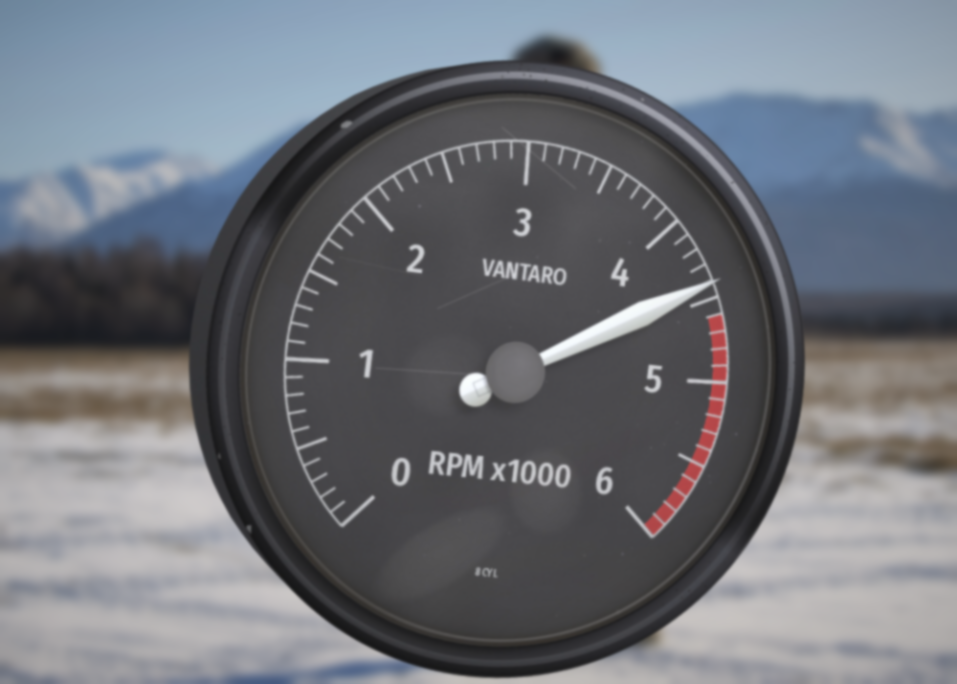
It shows 4400 rpm
